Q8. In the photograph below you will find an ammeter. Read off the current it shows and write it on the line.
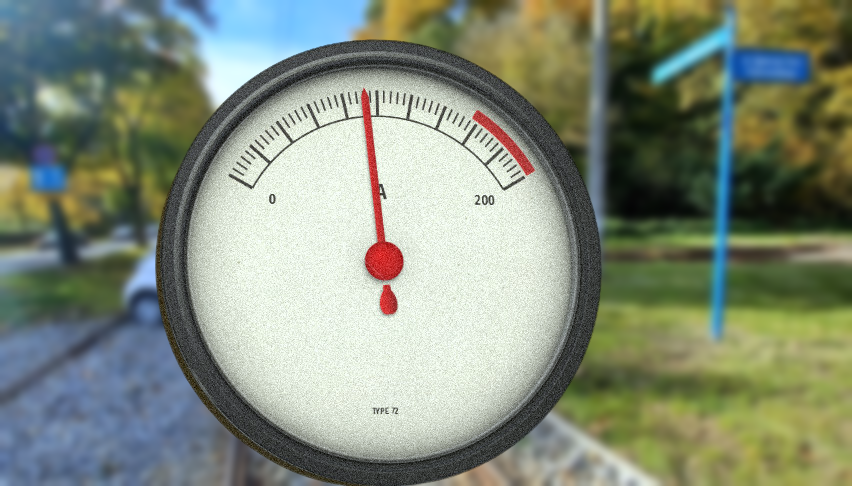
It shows 92 A
